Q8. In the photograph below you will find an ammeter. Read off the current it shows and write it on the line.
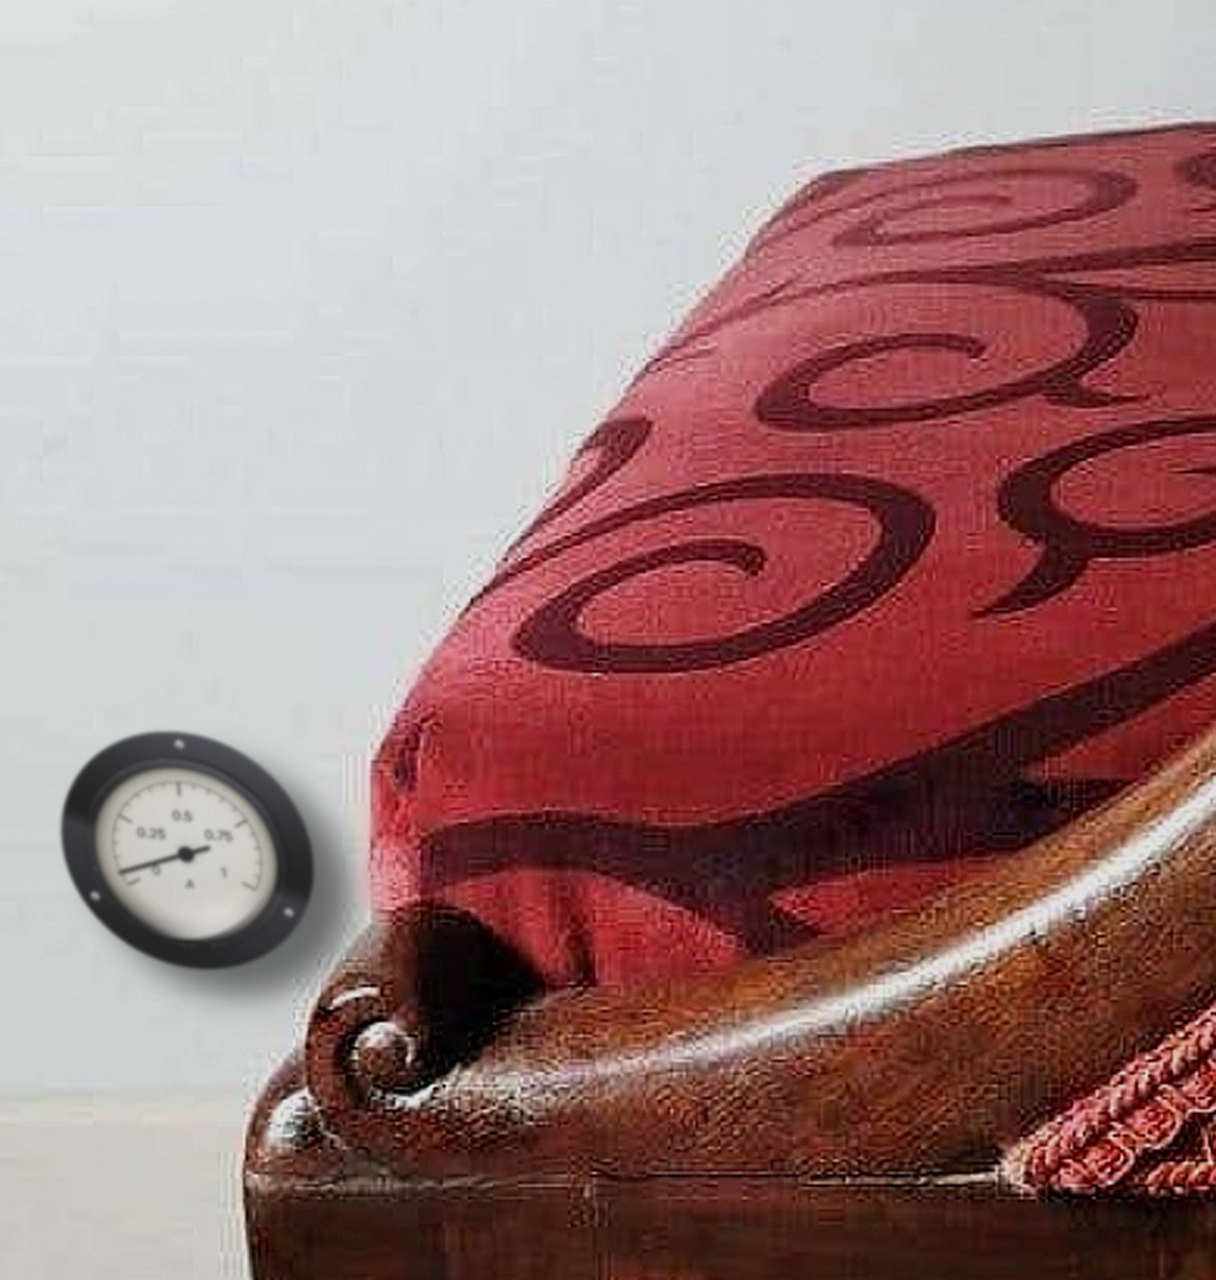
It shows 0.05 A
